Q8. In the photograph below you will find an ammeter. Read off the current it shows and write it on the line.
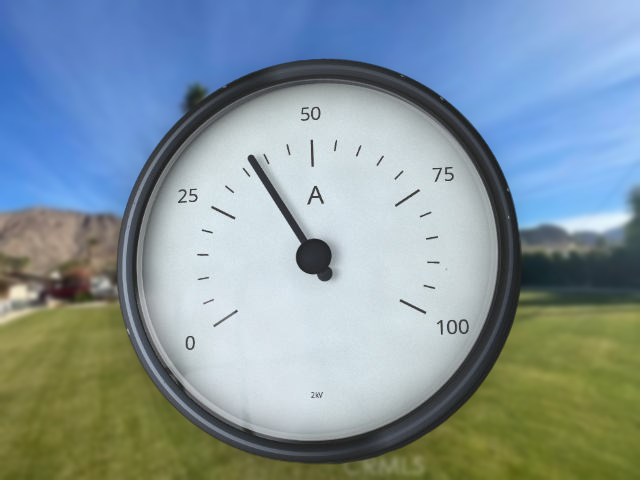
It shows 37.5 A
